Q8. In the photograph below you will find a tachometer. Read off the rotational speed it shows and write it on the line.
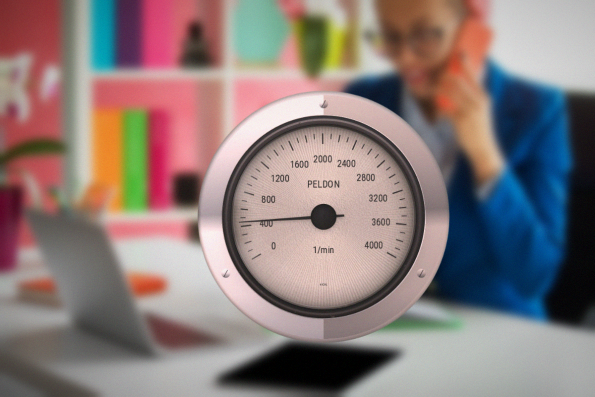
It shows 450 rpm
